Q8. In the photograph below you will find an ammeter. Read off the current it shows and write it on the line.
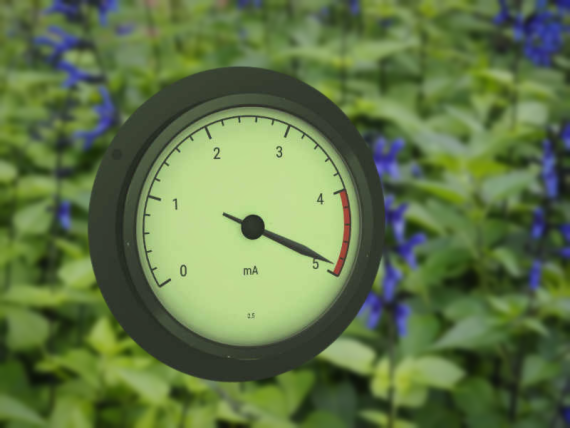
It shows 4.9 mA
